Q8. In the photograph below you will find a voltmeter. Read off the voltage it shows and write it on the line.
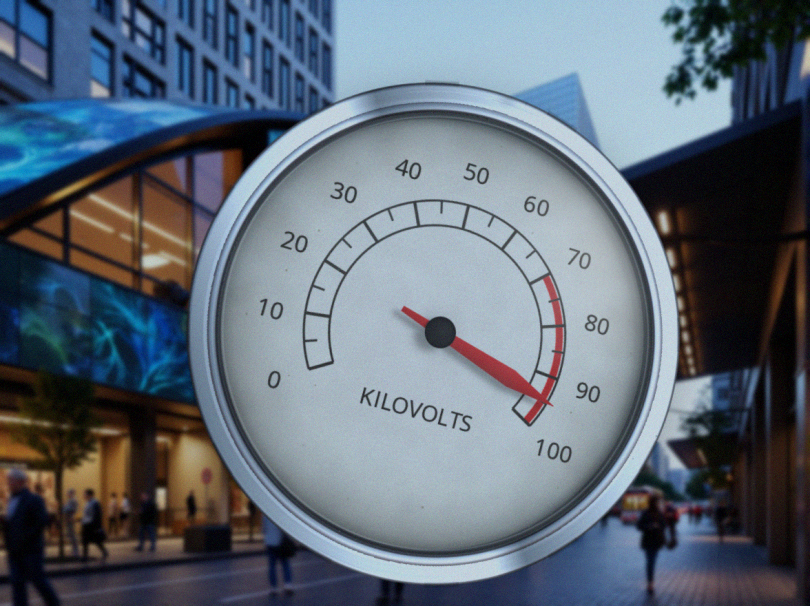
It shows 95 kV
